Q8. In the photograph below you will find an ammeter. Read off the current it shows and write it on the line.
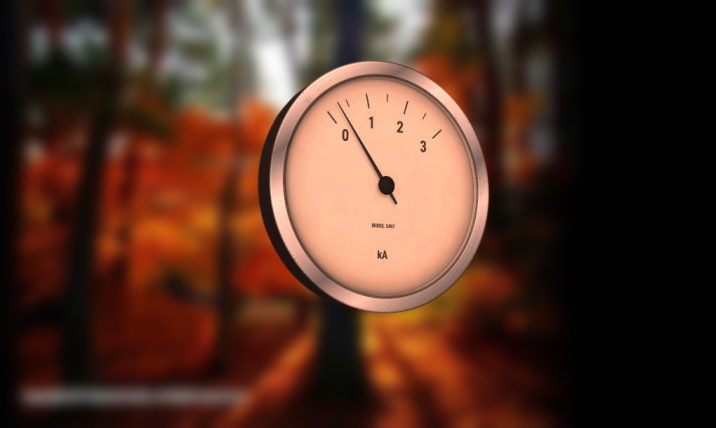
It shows 0.25 kA
